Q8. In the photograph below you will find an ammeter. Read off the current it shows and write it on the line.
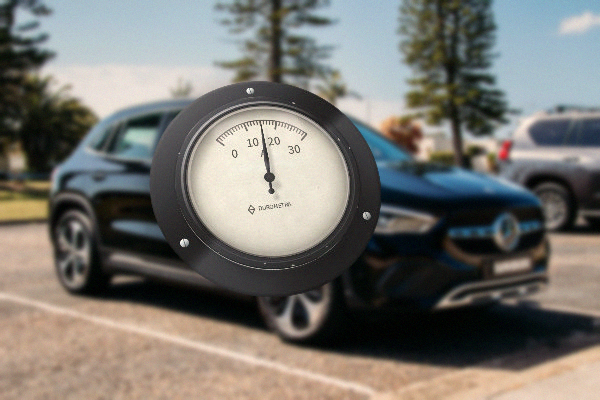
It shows 15 A
